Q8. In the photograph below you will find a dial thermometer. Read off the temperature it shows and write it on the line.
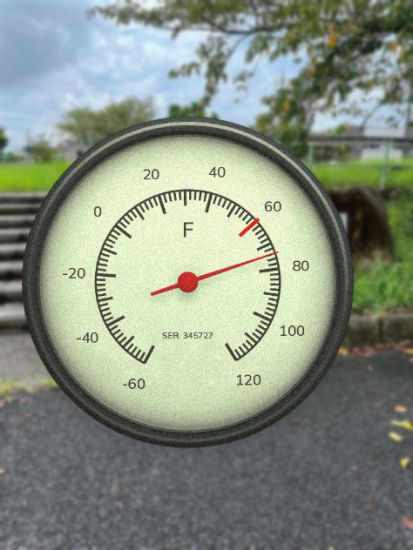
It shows 74 °F
